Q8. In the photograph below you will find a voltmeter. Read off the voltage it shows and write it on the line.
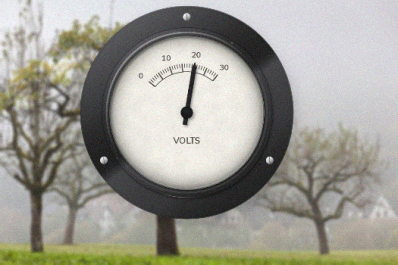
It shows 20 V
